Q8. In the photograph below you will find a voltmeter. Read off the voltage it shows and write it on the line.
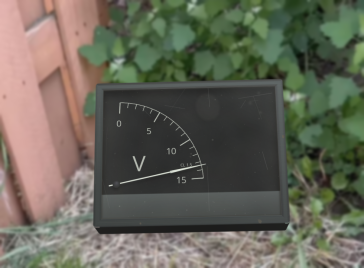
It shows 13.5 V
